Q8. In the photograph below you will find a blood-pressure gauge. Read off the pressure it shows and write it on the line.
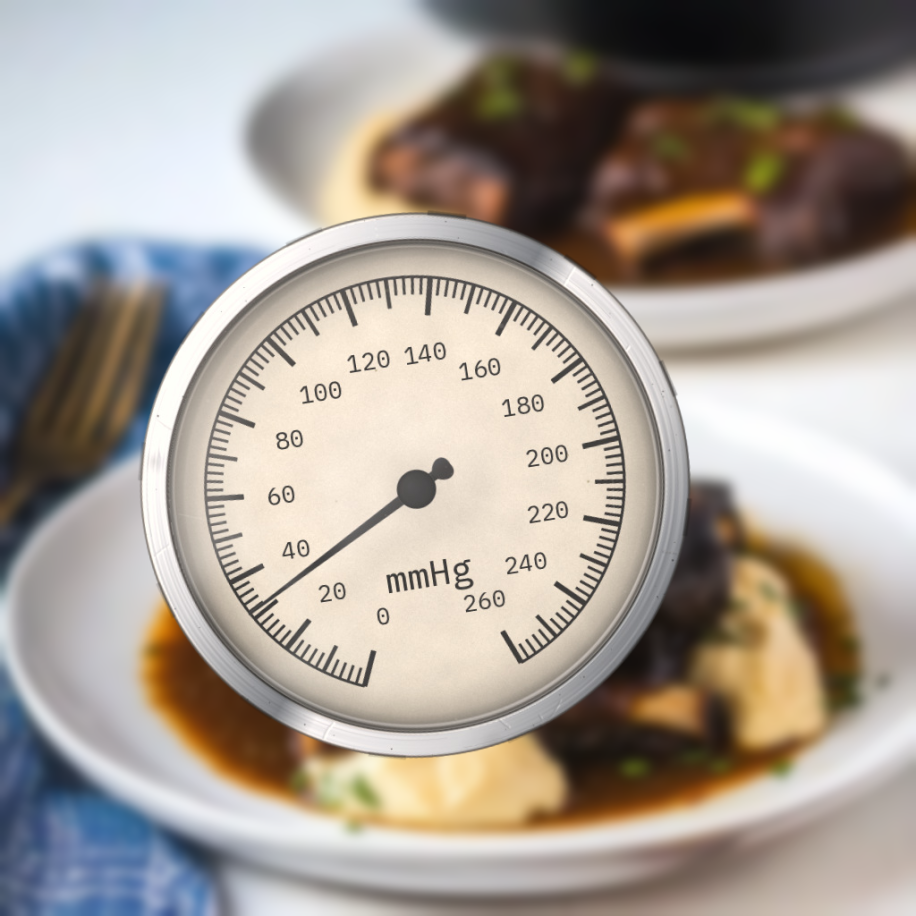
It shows 32 mmHg
